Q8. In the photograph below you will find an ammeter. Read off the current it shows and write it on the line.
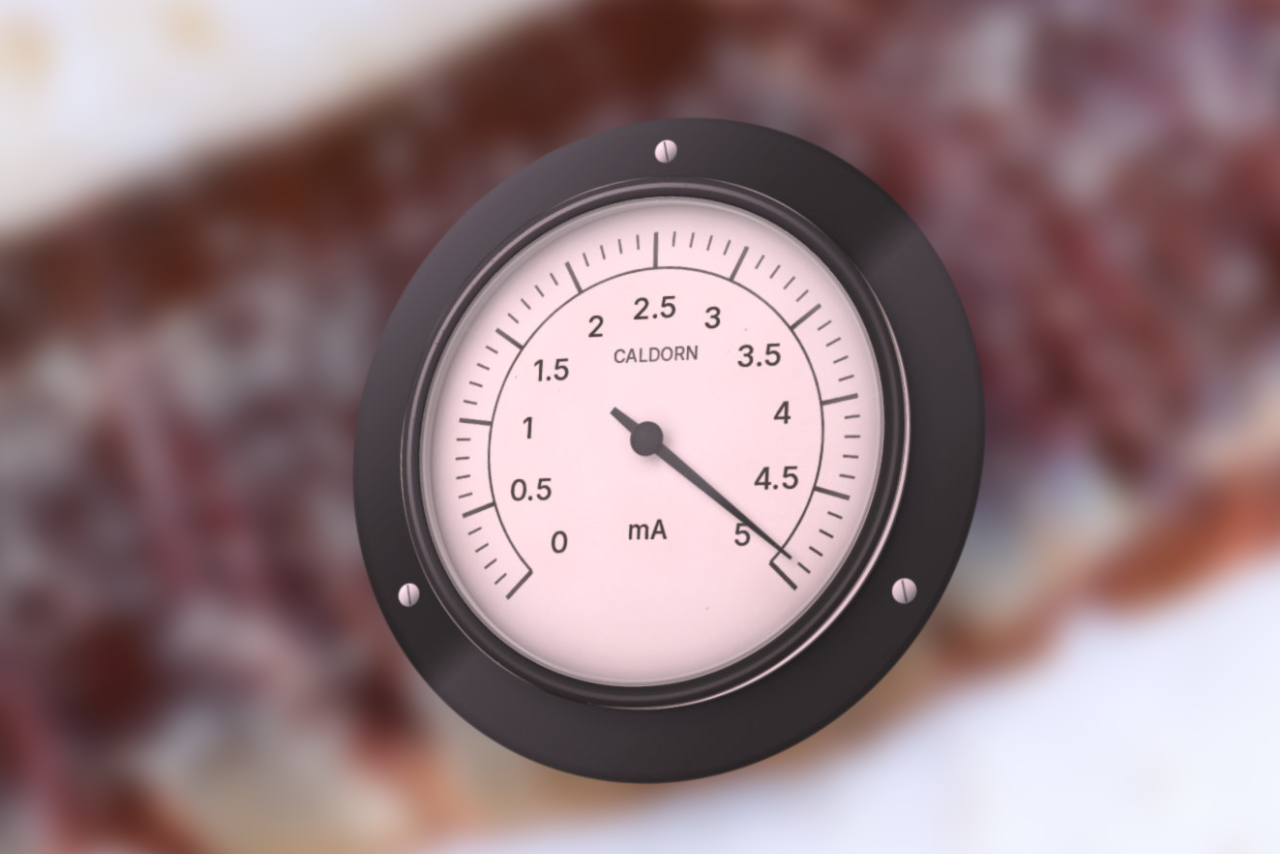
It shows 4.9 mA
